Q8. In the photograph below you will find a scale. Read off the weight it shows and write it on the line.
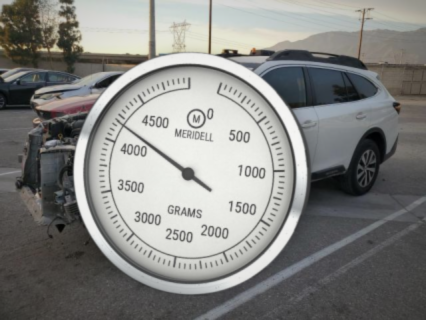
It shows 4200 g
